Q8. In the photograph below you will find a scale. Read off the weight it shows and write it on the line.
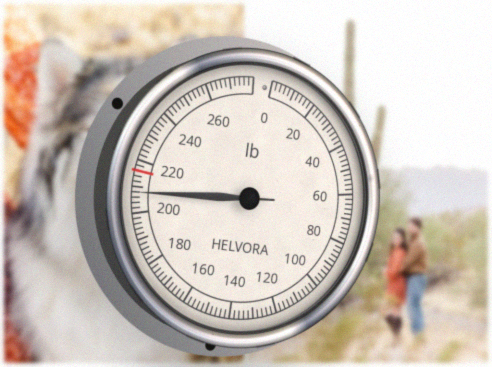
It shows 208 lb
